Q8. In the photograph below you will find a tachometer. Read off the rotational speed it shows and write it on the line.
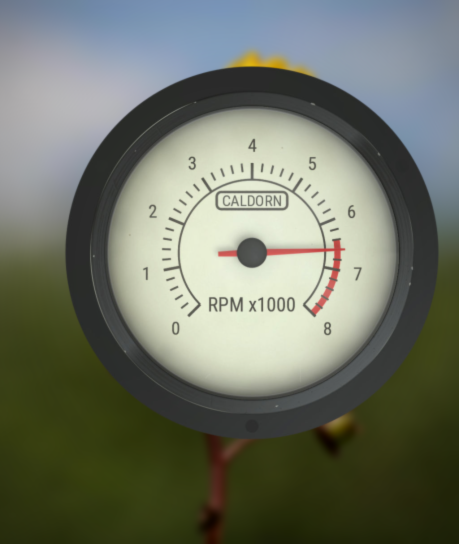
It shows 6600 rpm
